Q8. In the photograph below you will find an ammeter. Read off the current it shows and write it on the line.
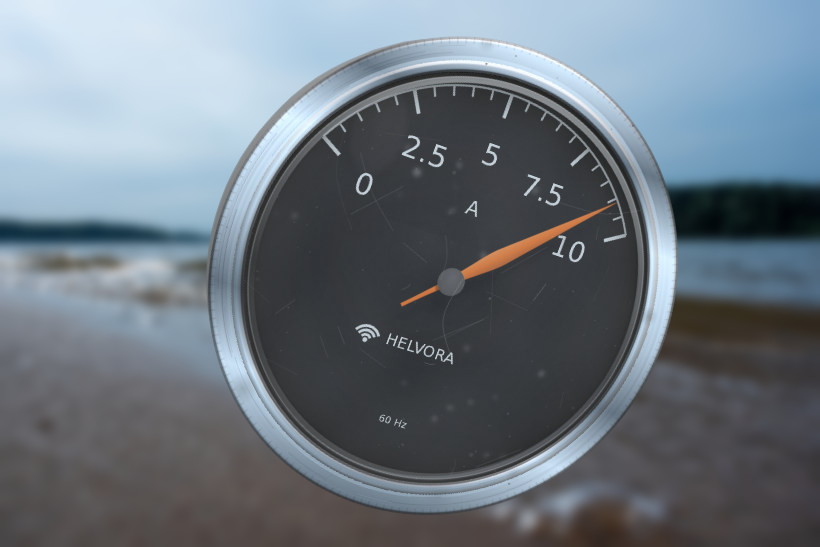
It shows 9 A
